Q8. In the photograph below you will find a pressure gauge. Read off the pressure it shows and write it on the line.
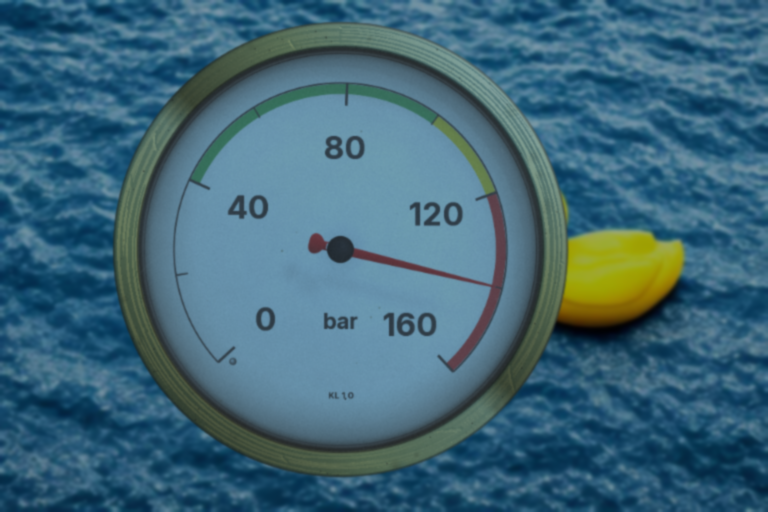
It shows 140 bar
